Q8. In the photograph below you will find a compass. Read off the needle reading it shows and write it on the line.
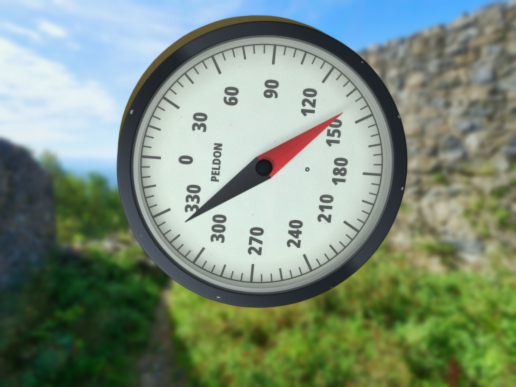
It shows 140 °
